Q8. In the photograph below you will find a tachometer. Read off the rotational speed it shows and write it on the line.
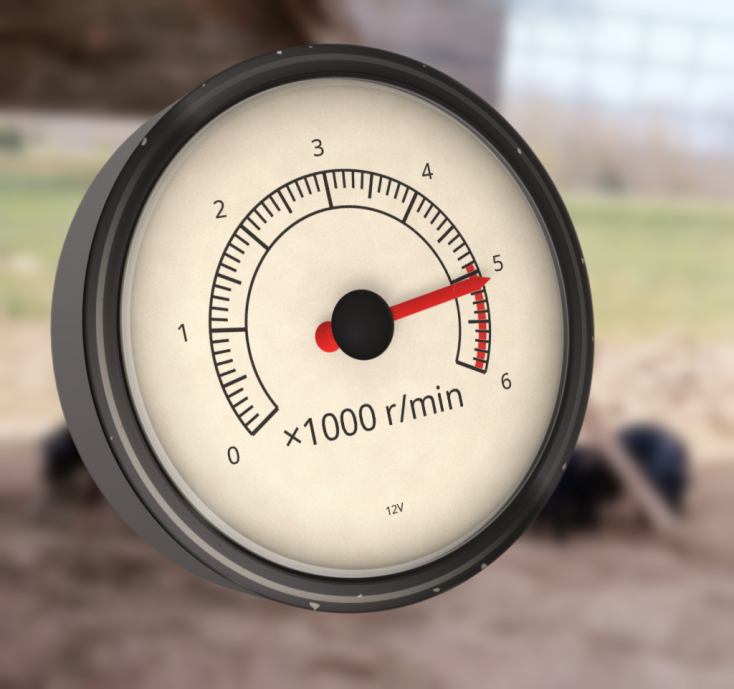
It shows 5100 rpm
